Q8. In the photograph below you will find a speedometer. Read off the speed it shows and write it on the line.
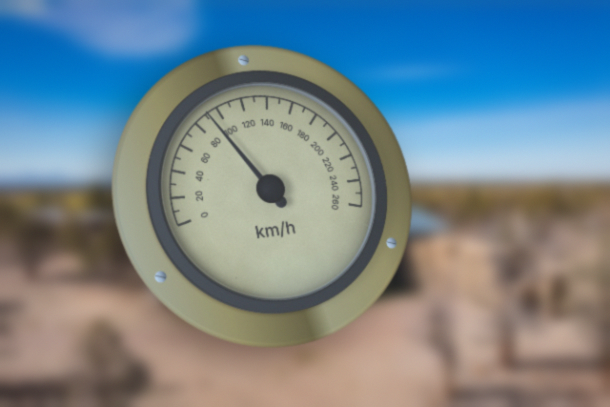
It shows 90 km/h
